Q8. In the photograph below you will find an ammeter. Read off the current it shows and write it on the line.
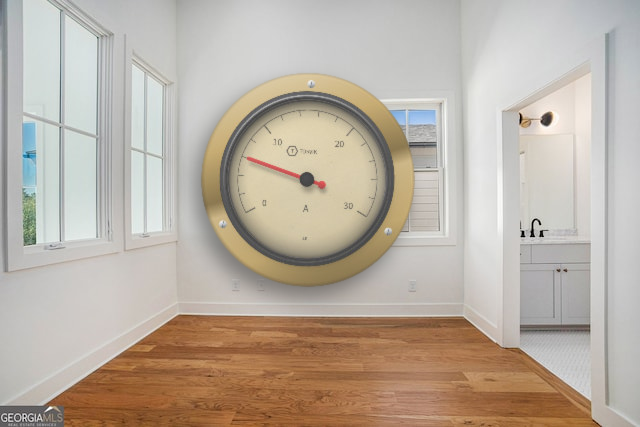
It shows 6 A
